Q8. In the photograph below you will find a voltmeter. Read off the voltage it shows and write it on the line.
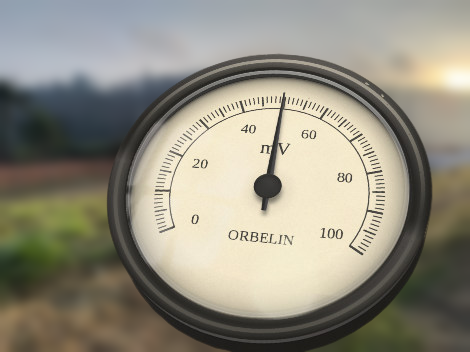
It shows 50 mV
